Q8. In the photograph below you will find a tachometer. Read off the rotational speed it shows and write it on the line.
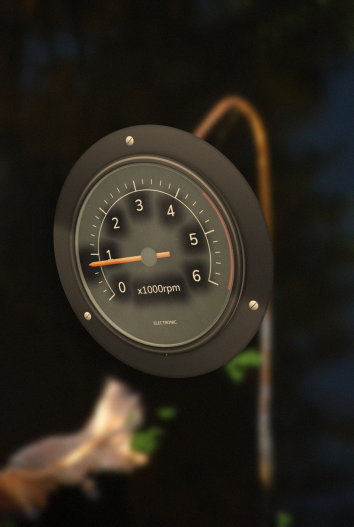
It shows 800 rpm
